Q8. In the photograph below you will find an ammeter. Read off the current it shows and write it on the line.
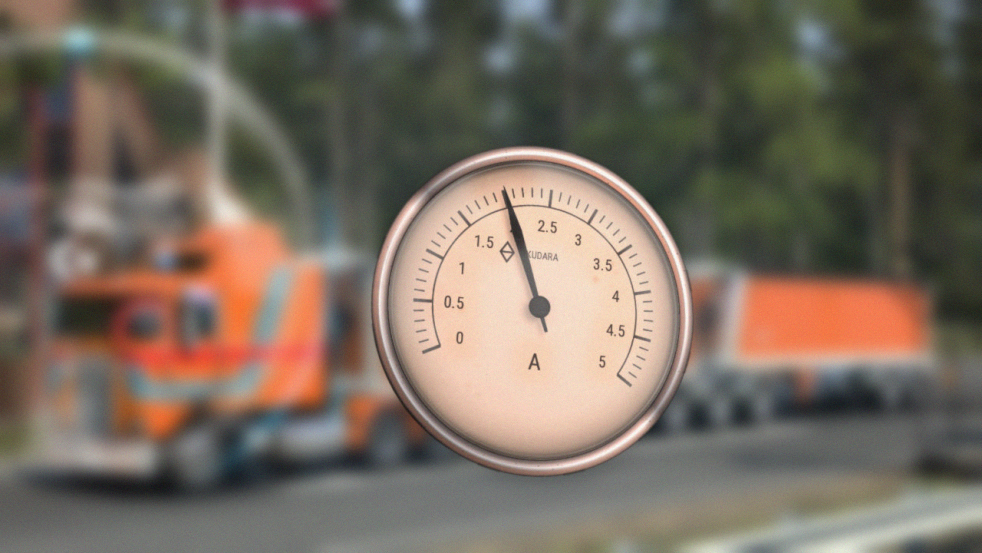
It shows 2 A
